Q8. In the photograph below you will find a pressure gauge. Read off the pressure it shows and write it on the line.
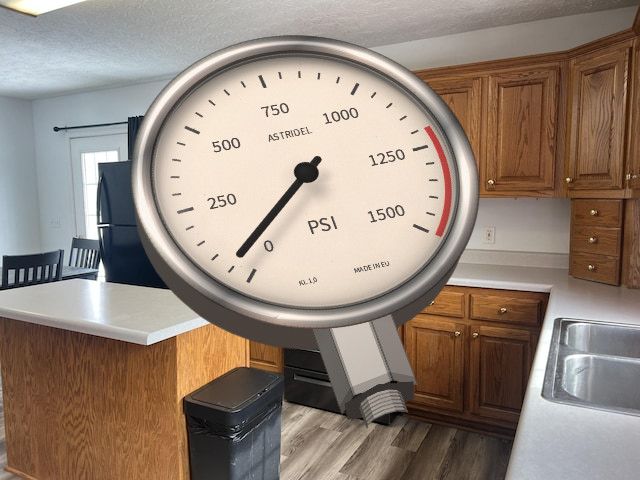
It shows 50 psi
